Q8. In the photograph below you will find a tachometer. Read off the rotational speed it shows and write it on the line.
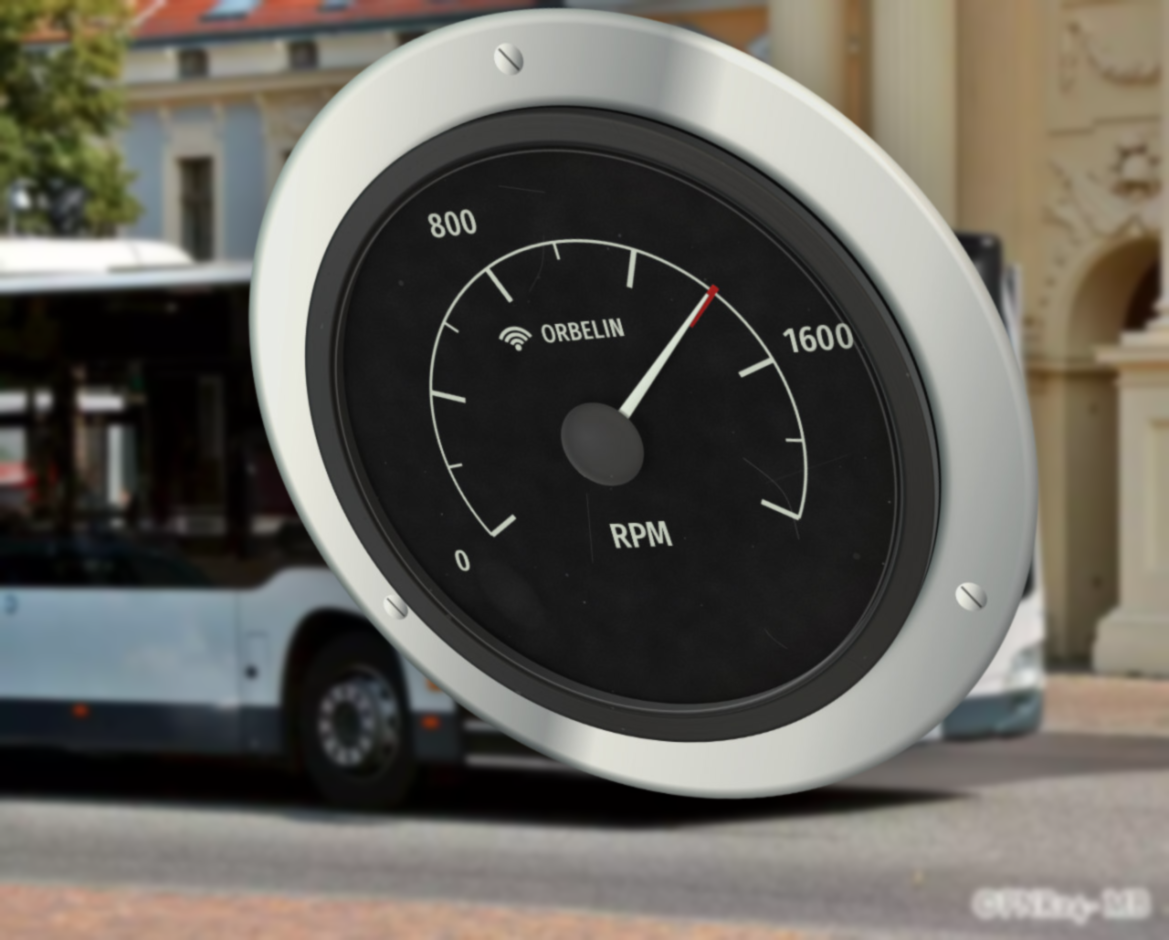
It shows 1400 rpm
